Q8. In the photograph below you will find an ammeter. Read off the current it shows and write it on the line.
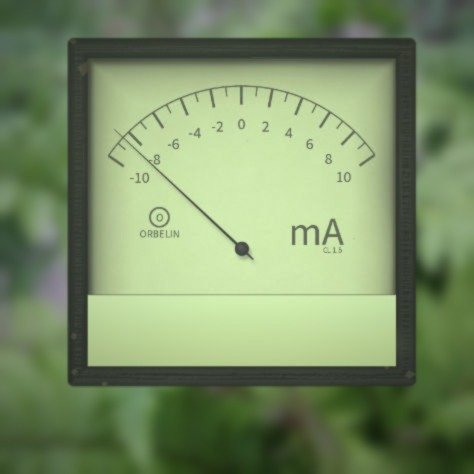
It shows -8.5 mA
